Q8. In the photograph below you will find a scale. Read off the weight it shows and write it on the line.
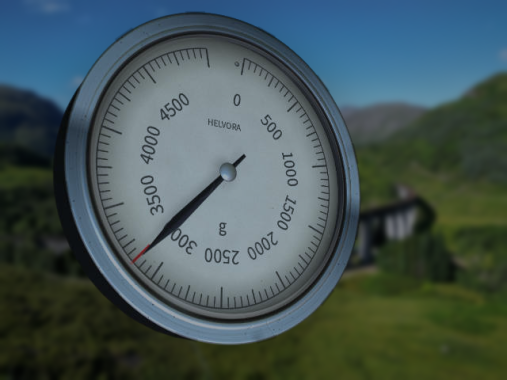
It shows 3150 g
